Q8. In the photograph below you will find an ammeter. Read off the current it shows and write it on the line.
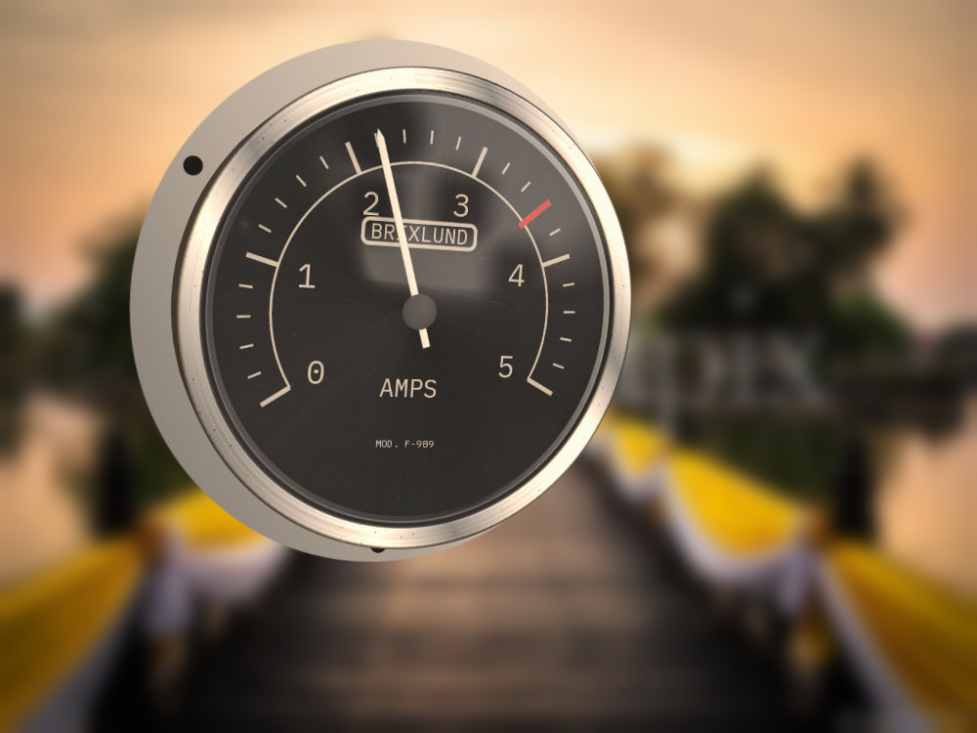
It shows 2.2 A
